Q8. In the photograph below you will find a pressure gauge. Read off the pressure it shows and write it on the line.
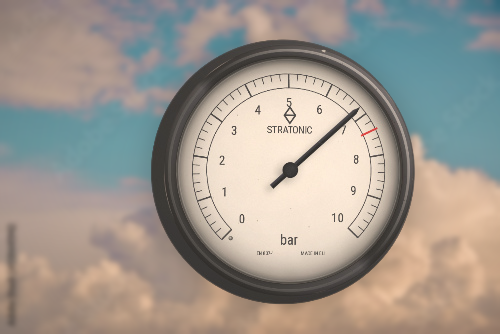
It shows 6.8 bar
